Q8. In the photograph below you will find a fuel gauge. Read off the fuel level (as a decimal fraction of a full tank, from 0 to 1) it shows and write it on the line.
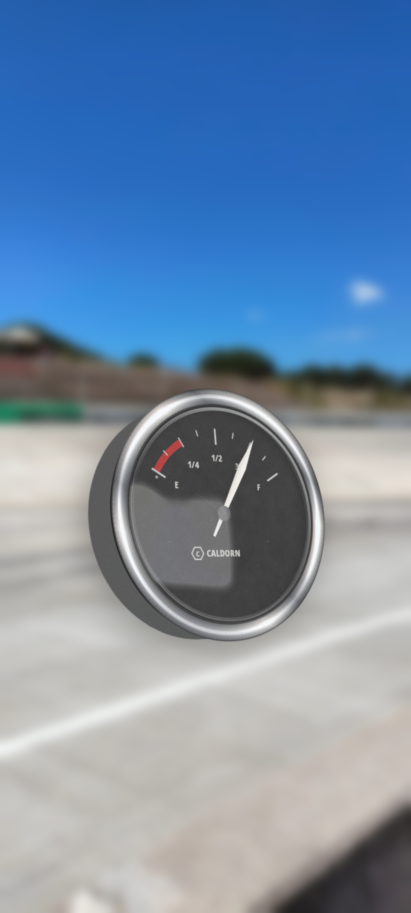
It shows 0.75
